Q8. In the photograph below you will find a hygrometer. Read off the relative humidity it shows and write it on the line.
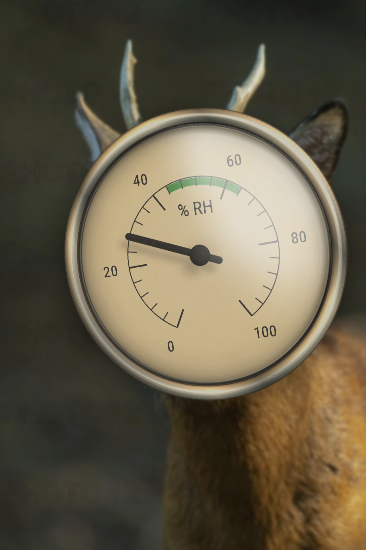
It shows 28 %
